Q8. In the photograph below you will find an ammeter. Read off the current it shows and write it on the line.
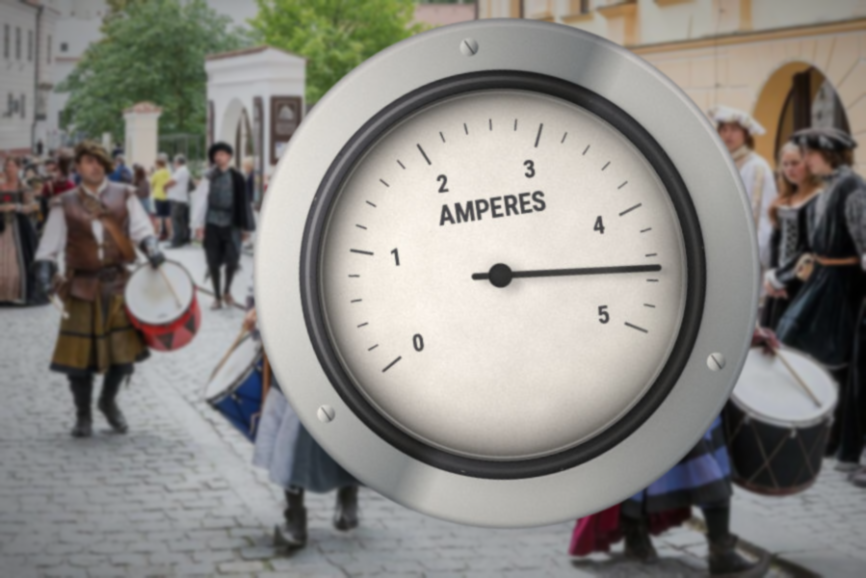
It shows 4.5 A
